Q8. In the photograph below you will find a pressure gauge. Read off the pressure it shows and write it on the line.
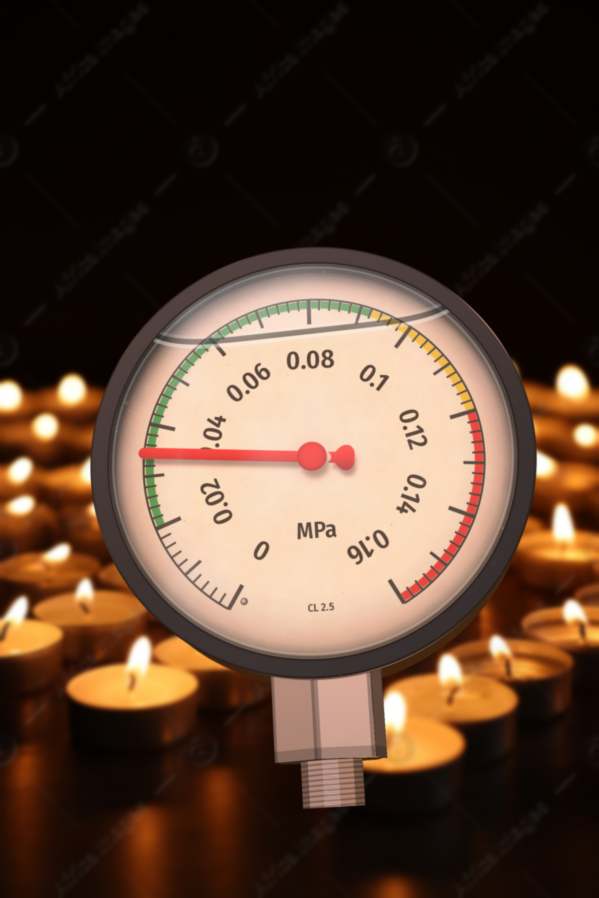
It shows 0.034 MPa
